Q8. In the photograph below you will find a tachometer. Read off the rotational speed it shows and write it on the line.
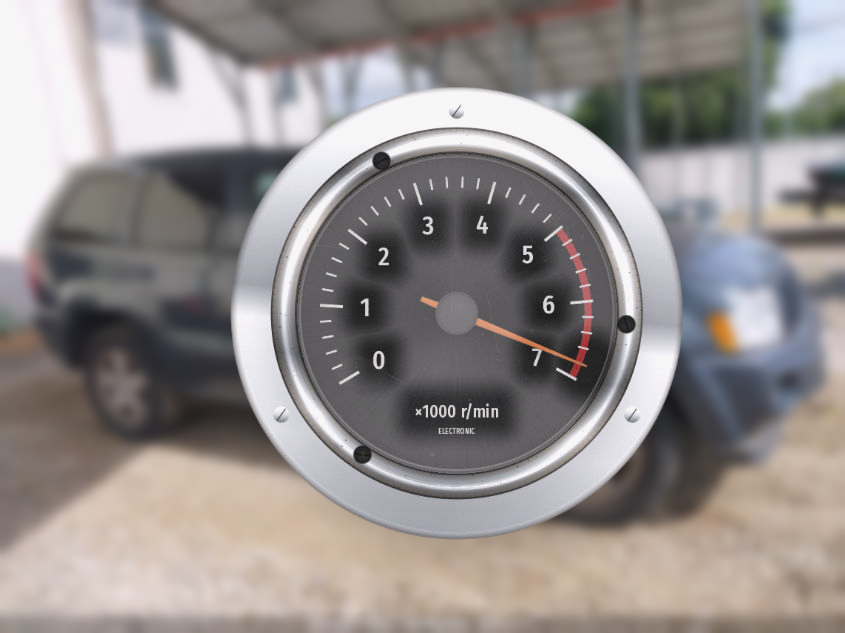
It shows 6800 rpm
